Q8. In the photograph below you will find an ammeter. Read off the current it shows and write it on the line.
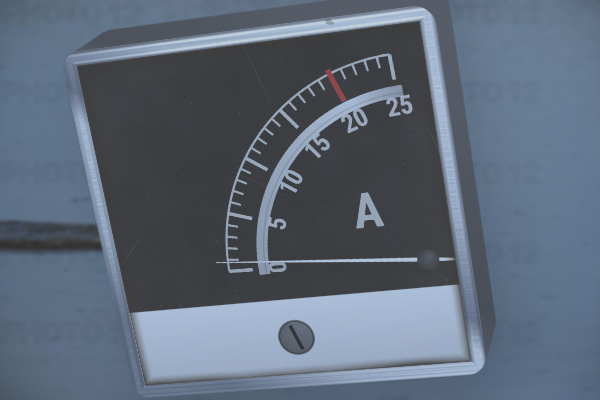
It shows 1 A
